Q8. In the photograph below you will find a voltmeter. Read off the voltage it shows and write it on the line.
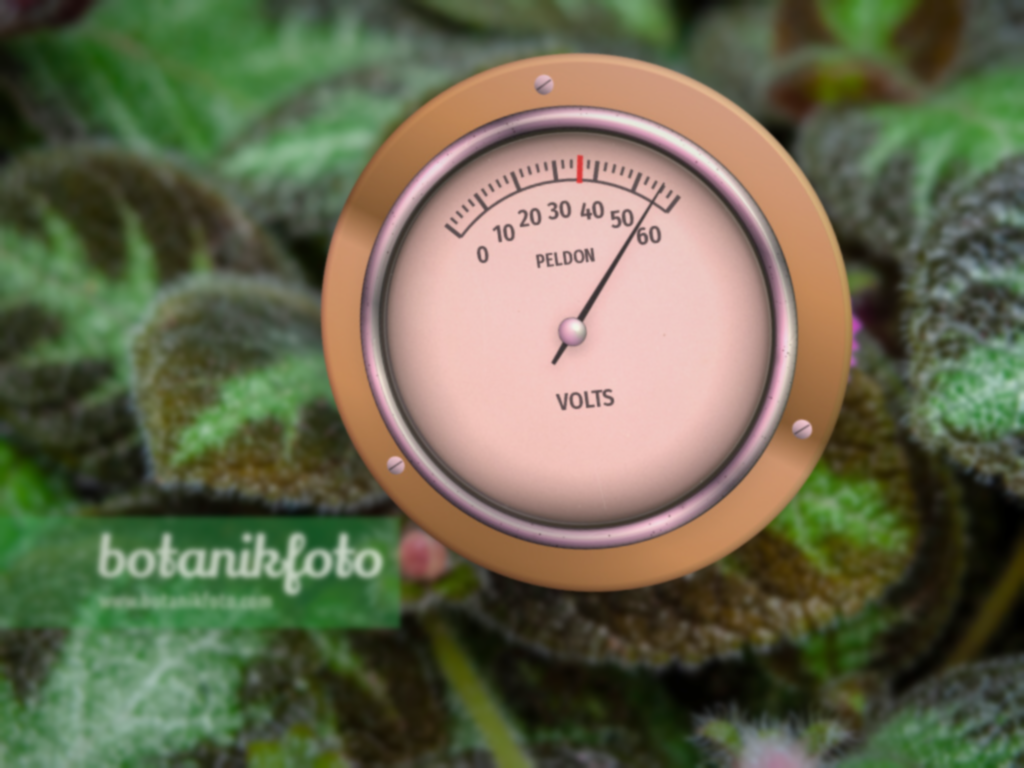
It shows 56 V
